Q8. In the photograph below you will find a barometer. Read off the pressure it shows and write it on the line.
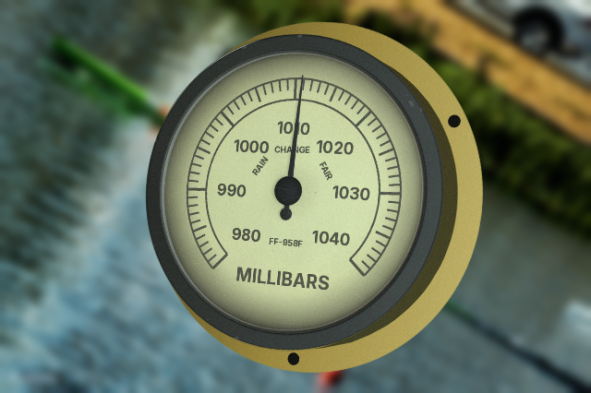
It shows 1011 mbar
